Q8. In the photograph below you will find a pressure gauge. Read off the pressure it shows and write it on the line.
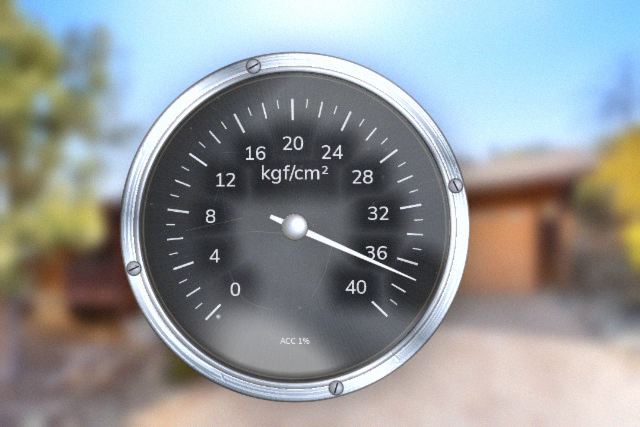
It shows 37 kg/cm²
